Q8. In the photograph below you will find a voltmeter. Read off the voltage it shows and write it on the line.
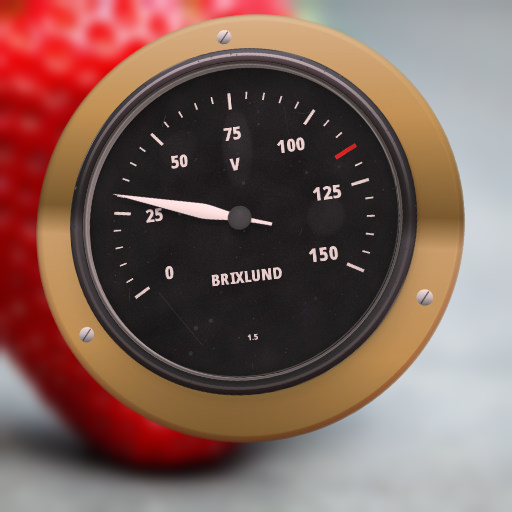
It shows 30 V
